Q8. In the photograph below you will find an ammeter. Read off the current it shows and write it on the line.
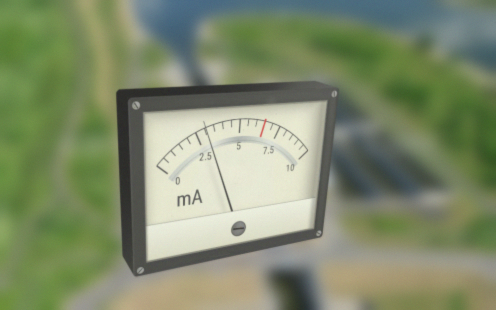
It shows 3 mA
